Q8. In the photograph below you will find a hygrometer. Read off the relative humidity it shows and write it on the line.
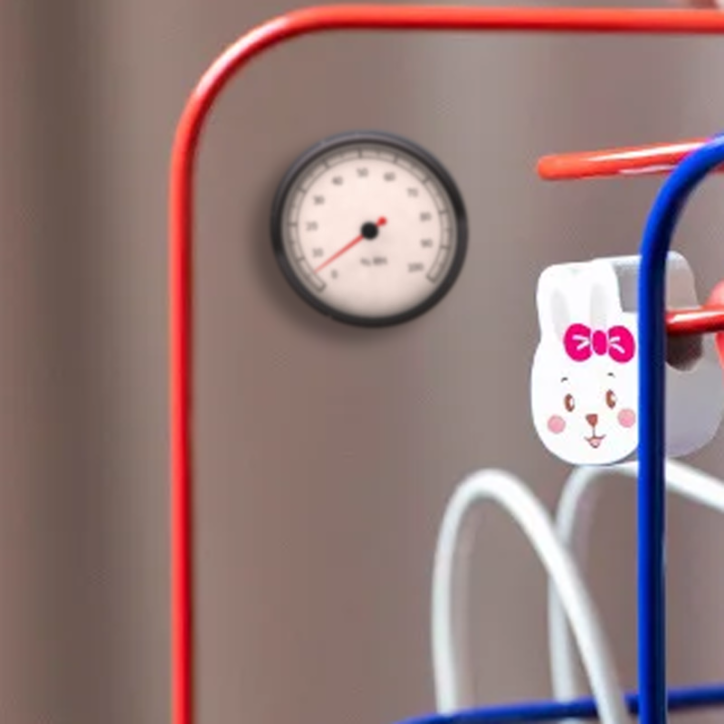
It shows 5 %
